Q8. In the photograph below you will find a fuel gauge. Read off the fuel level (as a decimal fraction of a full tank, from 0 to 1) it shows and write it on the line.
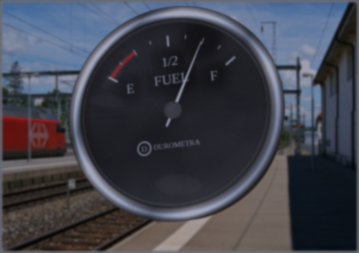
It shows 0.75
